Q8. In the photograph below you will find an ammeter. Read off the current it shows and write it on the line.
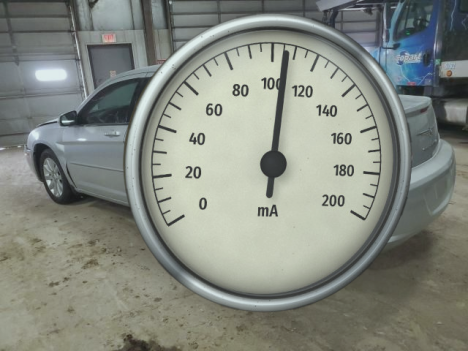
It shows 105 mA
